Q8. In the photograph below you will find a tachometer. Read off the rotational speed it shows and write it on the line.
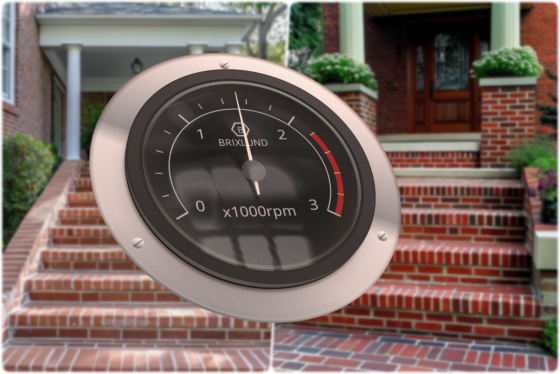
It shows 1500 rpm
